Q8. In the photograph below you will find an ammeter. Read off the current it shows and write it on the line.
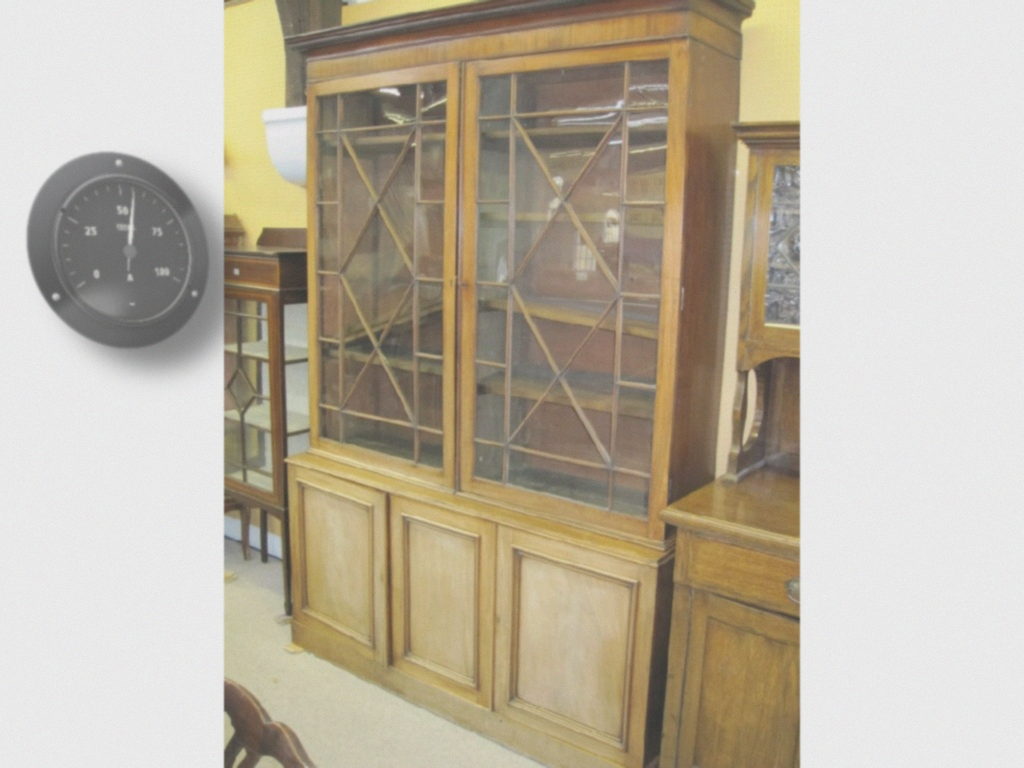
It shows 55 A
